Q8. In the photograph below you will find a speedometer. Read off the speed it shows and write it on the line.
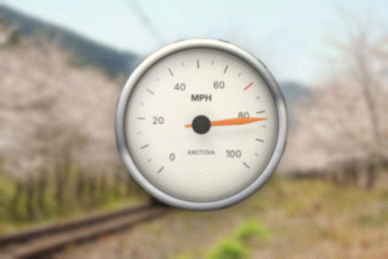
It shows 82.5 mph
